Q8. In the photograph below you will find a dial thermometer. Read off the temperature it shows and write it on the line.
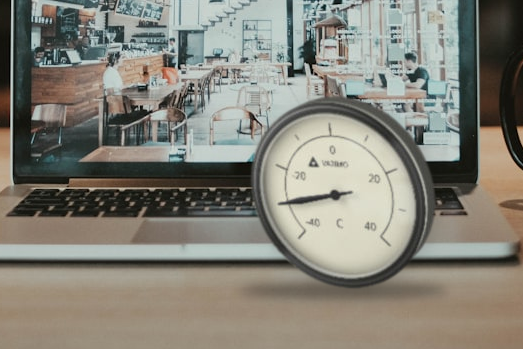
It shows -30 °C
